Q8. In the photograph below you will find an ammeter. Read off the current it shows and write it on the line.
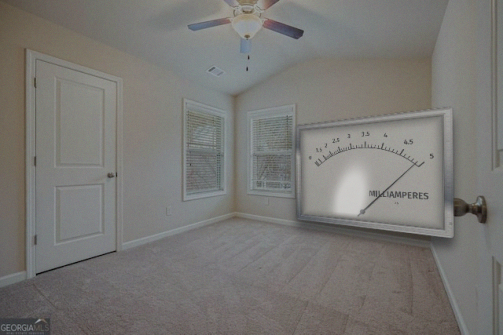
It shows 4.9 mA
